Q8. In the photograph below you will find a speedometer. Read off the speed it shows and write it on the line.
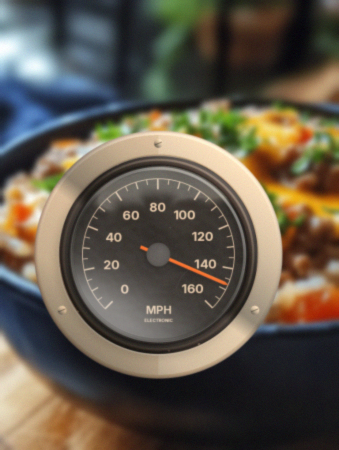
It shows 147.5 mph
